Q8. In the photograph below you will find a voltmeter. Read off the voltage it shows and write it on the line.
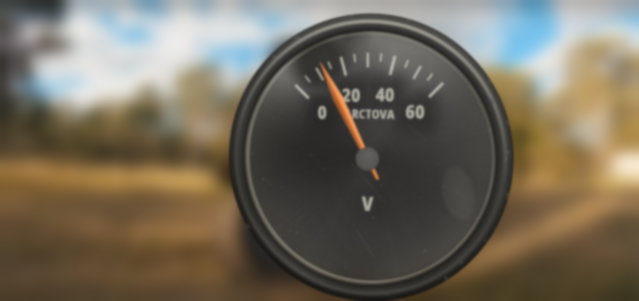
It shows 12.5 V
